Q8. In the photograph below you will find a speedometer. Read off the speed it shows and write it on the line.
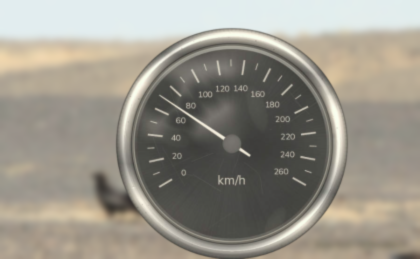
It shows 70 km/h
